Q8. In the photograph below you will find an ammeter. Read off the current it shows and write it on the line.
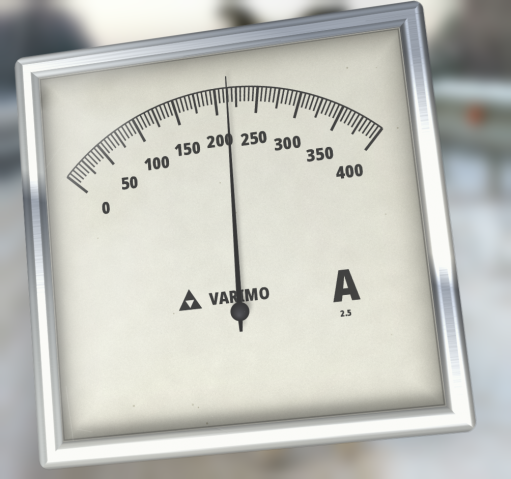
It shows 215 A
